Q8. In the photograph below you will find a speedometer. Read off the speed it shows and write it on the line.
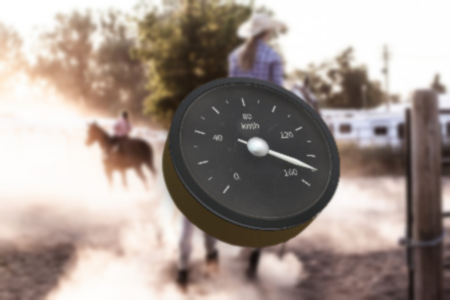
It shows 150 km/h
